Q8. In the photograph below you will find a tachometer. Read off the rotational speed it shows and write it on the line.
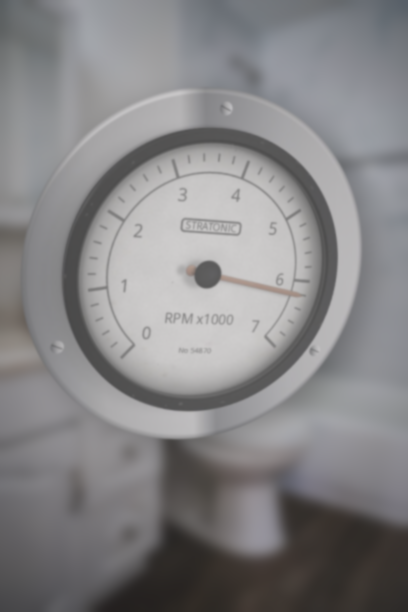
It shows 6200 rpm
